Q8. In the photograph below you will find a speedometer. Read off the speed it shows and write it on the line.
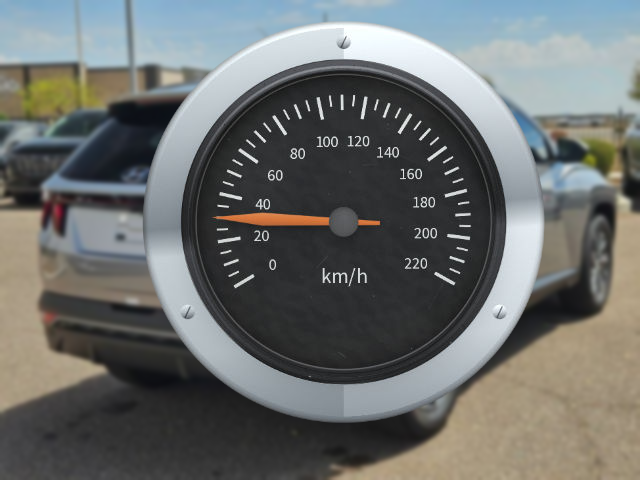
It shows 30 km/h
